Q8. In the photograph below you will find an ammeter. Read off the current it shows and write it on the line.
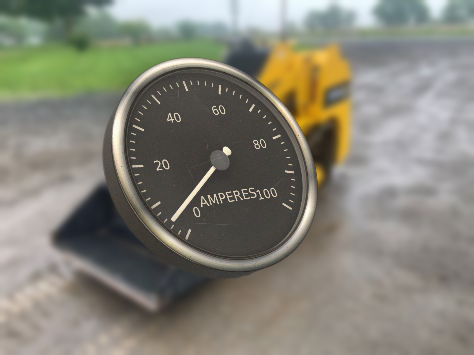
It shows 5 A
